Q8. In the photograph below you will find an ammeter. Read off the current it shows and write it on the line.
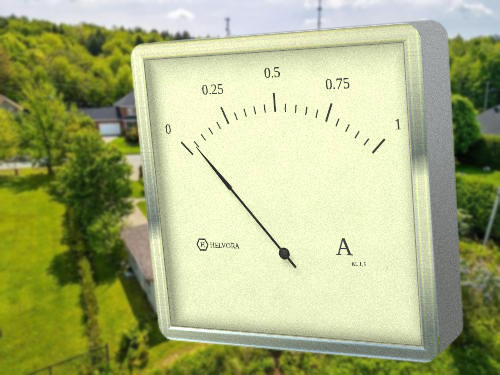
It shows 0.05 A
